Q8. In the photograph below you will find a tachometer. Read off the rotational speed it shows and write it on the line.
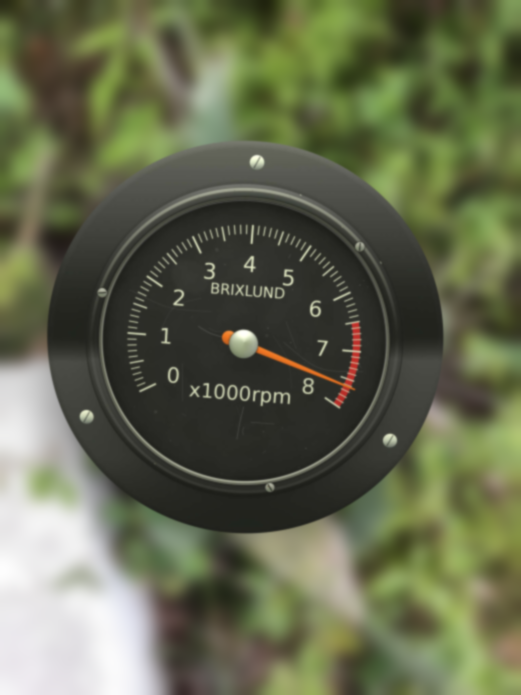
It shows 7600 rpm
